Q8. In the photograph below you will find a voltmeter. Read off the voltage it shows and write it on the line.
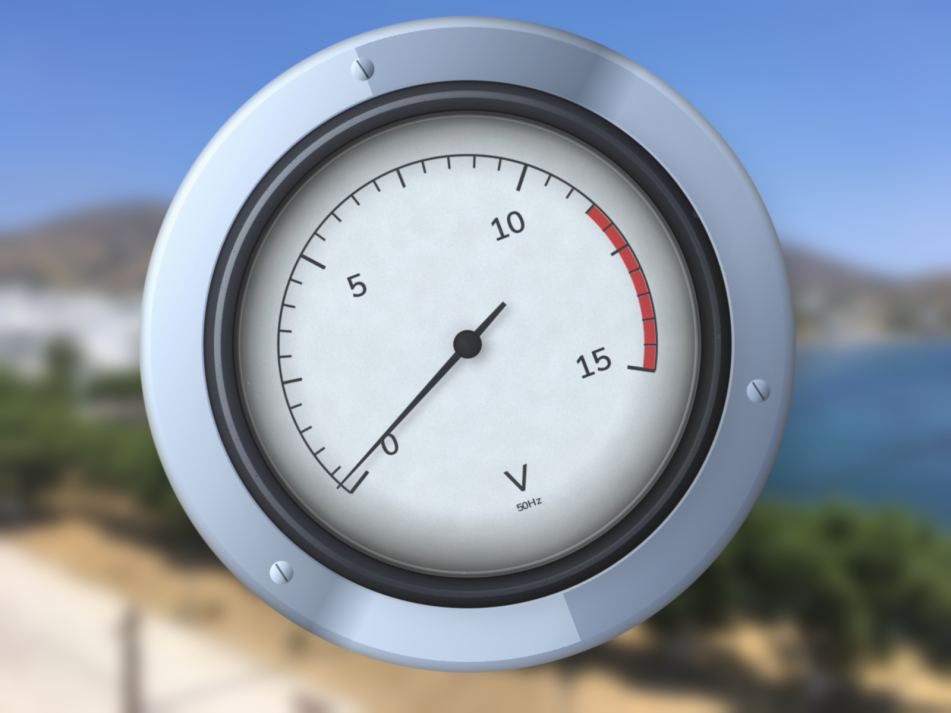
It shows 0.25 V
